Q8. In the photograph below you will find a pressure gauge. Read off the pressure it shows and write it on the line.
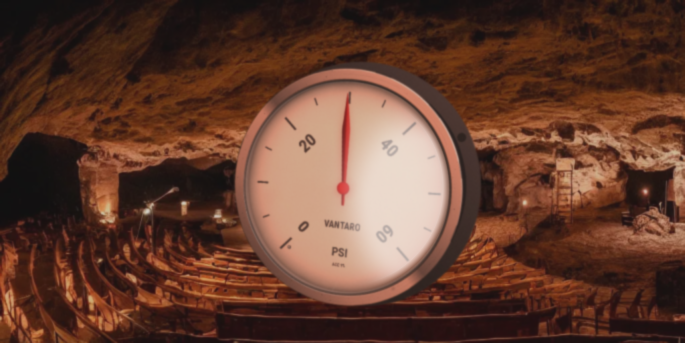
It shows 30 psi
